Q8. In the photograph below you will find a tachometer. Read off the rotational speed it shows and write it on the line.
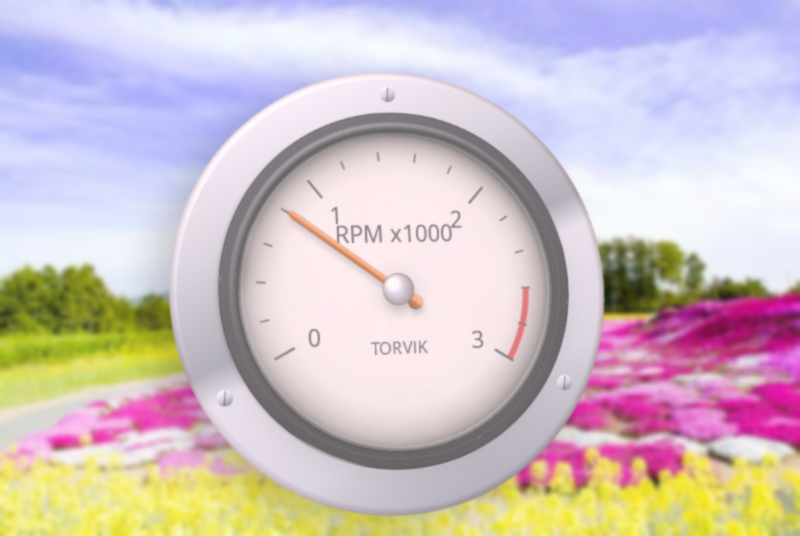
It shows 800 rpm
